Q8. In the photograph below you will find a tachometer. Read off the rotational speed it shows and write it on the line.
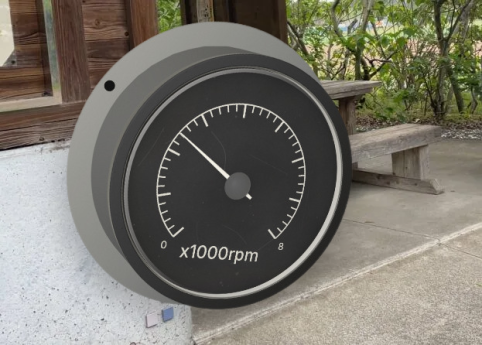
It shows 2400 rpm
